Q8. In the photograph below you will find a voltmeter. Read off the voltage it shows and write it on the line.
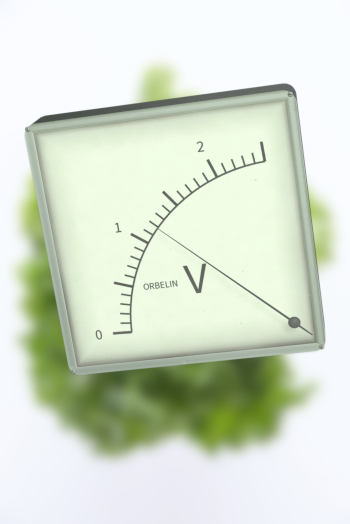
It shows 1.2 V
